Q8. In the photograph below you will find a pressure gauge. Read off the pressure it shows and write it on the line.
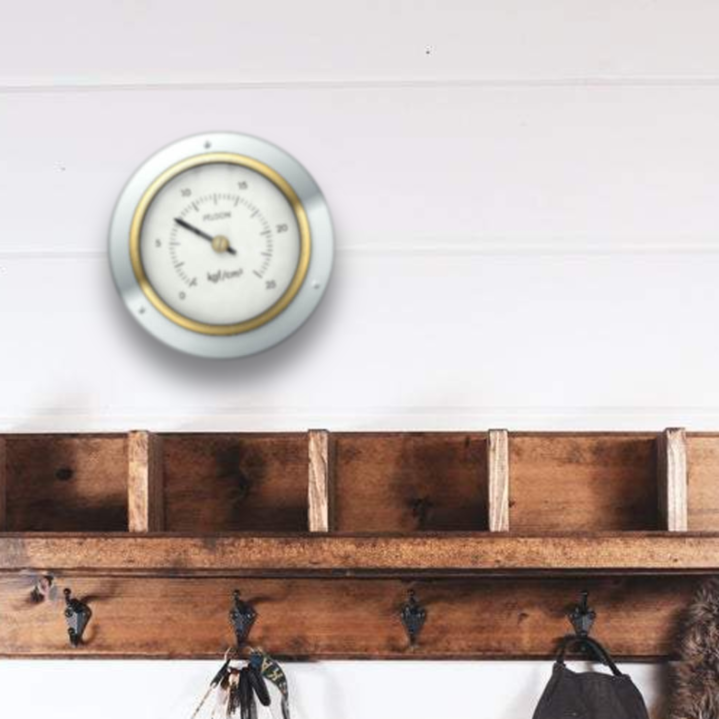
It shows 7.5 kg/cm²
